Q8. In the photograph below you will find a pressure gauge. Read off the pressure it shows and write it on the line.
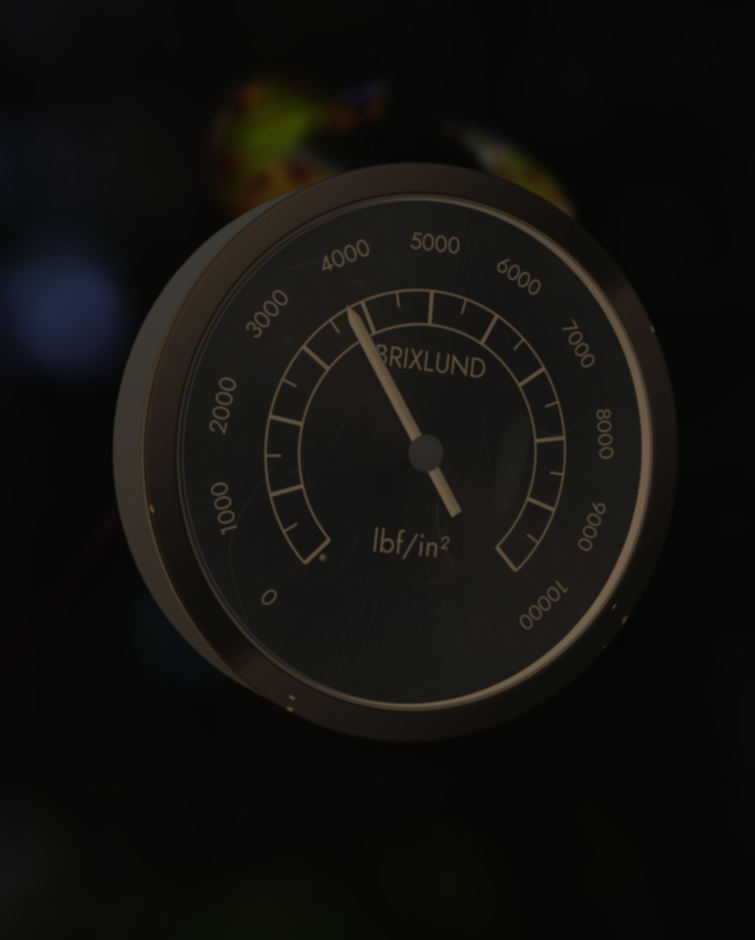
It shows 3750 psi
